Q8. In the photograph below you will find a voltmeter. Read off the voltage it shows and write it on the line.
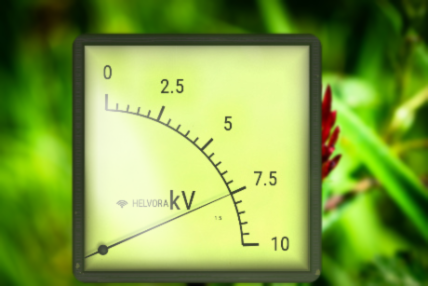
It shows 7.5 kV
